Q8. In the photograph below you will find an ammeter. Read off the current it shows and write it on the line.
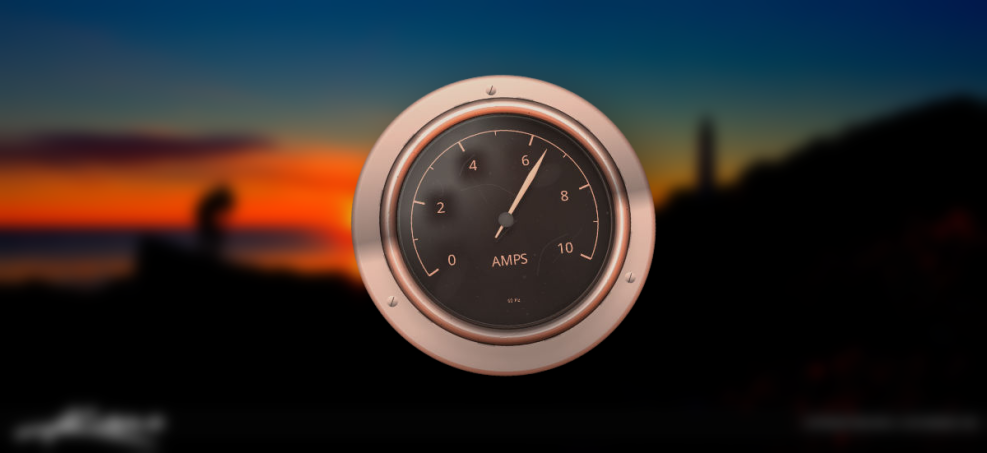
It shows 6.5 A
